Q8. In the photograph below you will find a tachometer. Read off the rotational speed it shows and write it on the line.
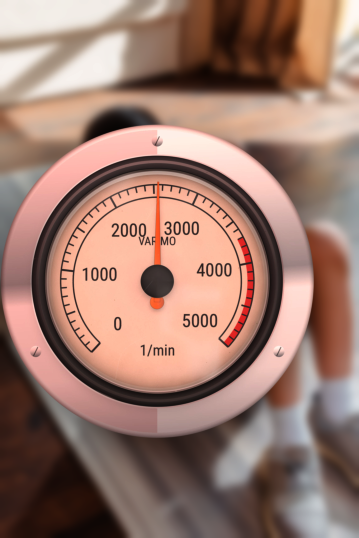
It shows 2550 rpm
